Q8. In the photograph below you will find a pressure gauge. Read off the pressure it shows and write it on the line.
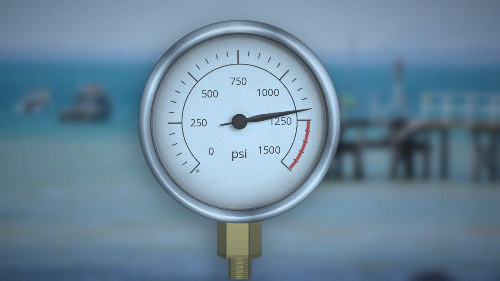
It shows 1200 psi
